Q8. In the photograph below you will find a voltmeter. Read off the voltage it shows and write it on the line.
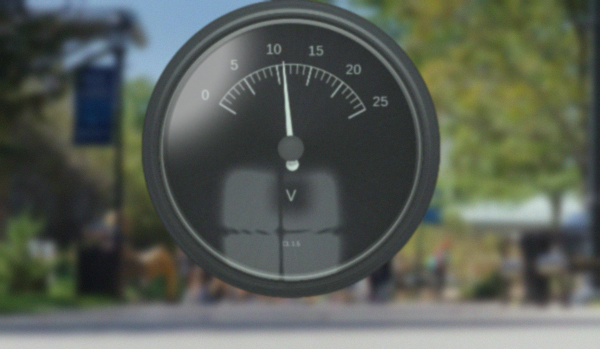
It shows 11 V
